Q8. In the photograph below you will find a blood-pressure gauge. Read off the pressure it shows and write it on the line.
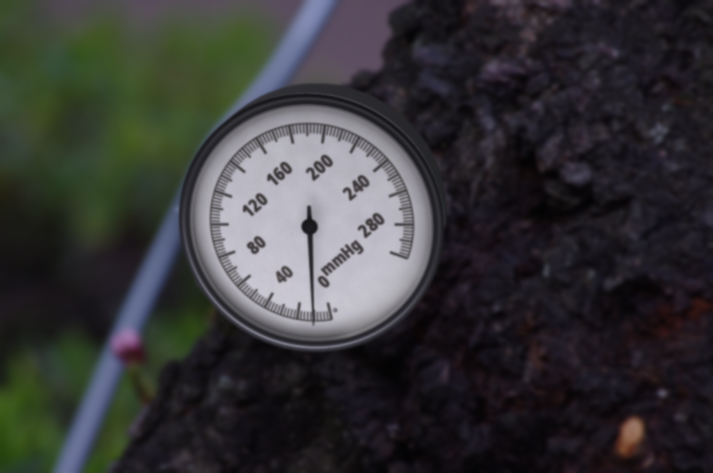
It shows 10 mmHg
